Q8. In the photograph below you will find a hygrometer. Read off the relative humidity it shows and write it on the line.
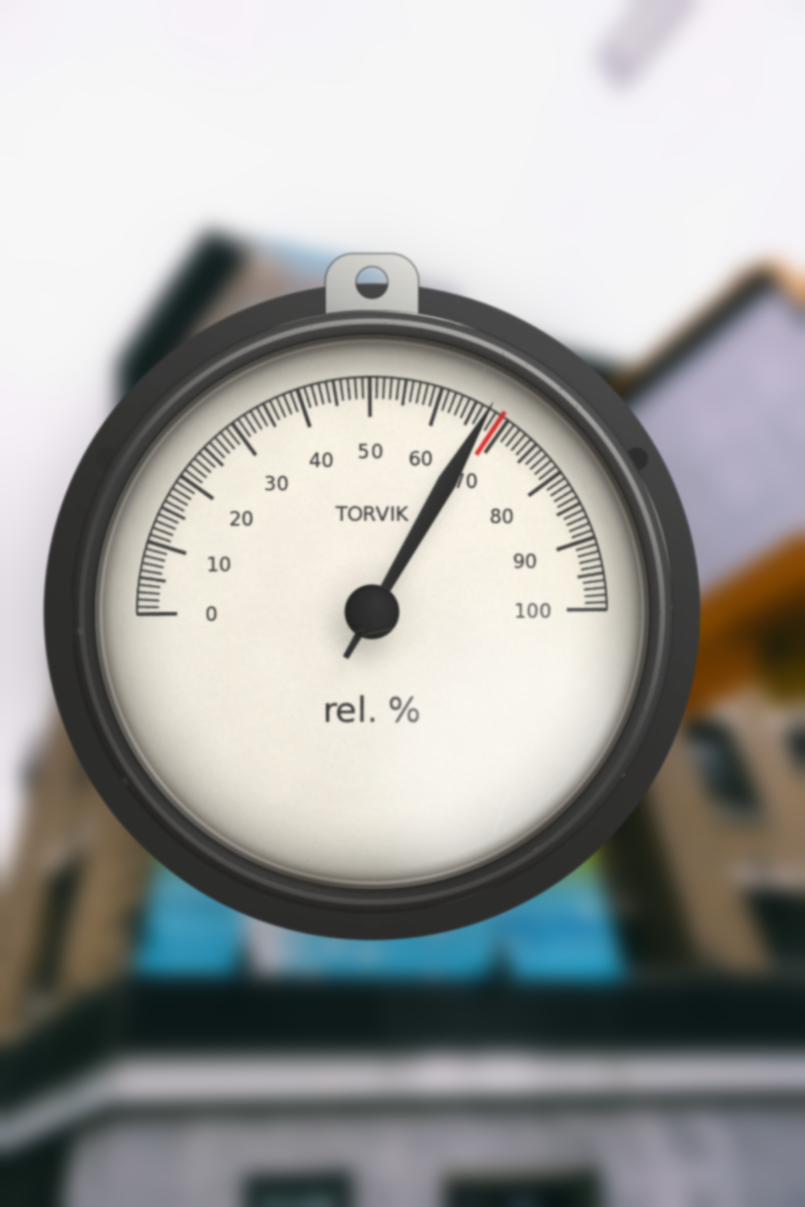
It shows 67 %
